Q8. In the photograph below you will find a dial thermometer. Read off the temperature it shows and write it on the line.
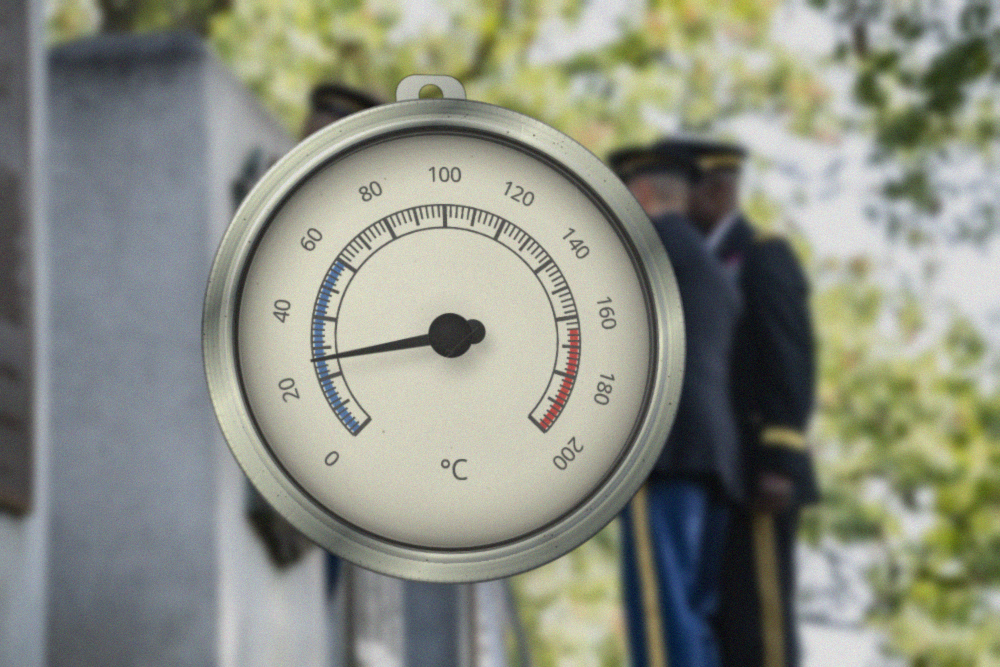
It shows 26 °C
